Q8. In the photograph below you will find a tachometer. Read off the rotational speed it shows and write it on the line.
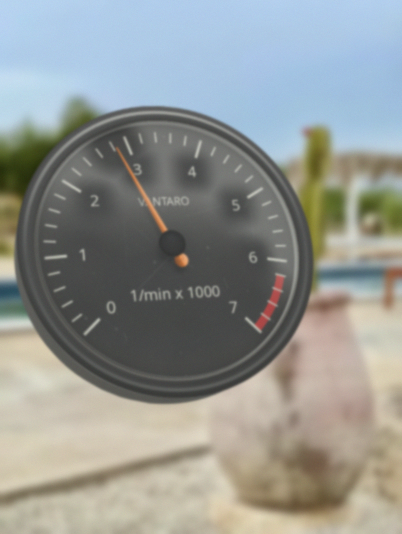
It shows 2800 rpm
